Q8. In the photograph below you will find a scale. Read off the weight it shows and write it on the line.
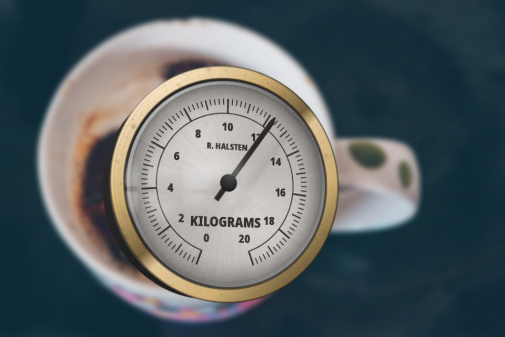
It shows 12.2 kg
